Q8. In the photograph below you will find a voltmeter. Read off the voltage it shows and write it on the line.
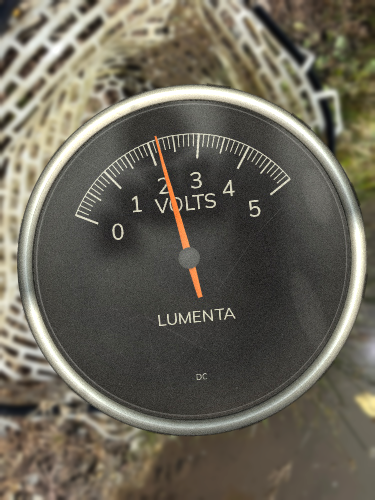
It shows 2.2 V
